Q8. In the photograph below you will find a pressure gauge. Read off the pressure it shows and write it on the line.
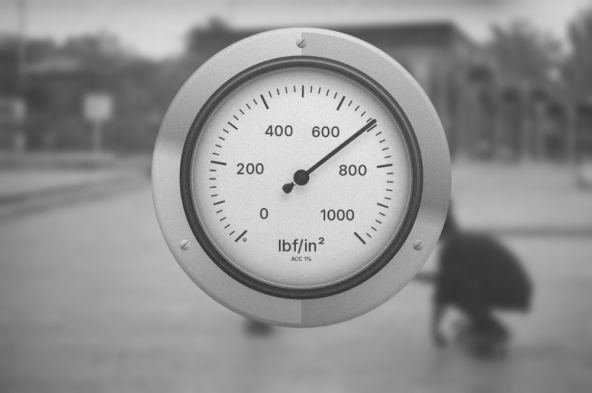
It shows 690 psi
